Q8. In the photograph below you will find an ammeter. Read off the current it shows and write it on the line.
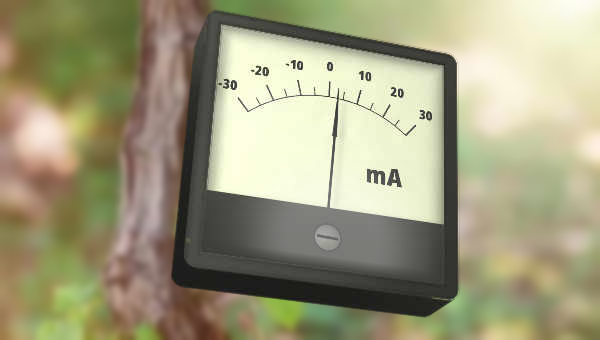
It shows 2.5 mA
